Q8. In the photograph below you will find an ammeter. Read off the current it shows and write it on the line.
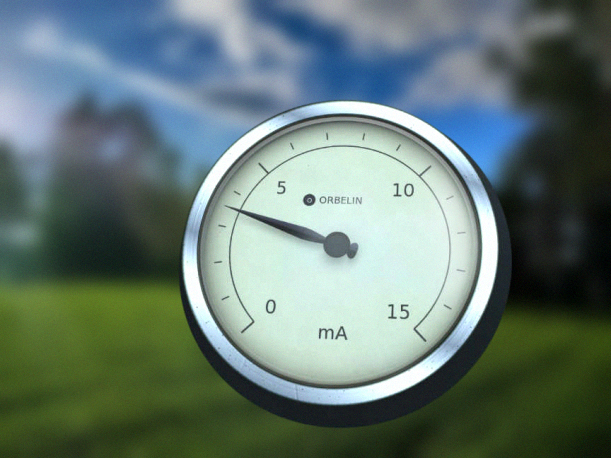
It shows 3.5 mA
